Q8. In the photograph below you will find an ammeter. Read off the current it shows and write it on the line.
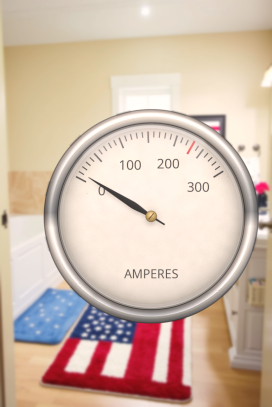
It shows 10 A
